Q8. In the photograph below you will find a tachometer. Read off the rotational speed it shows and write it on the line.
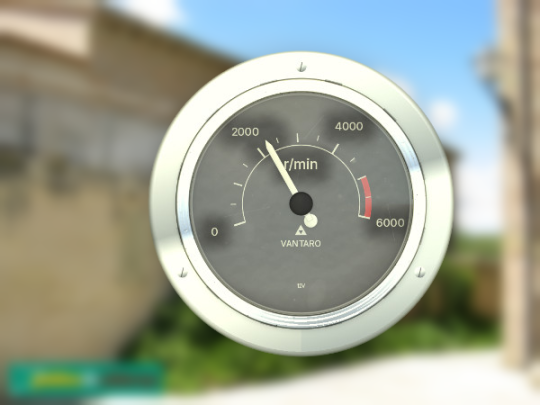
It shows 2250 rpm
